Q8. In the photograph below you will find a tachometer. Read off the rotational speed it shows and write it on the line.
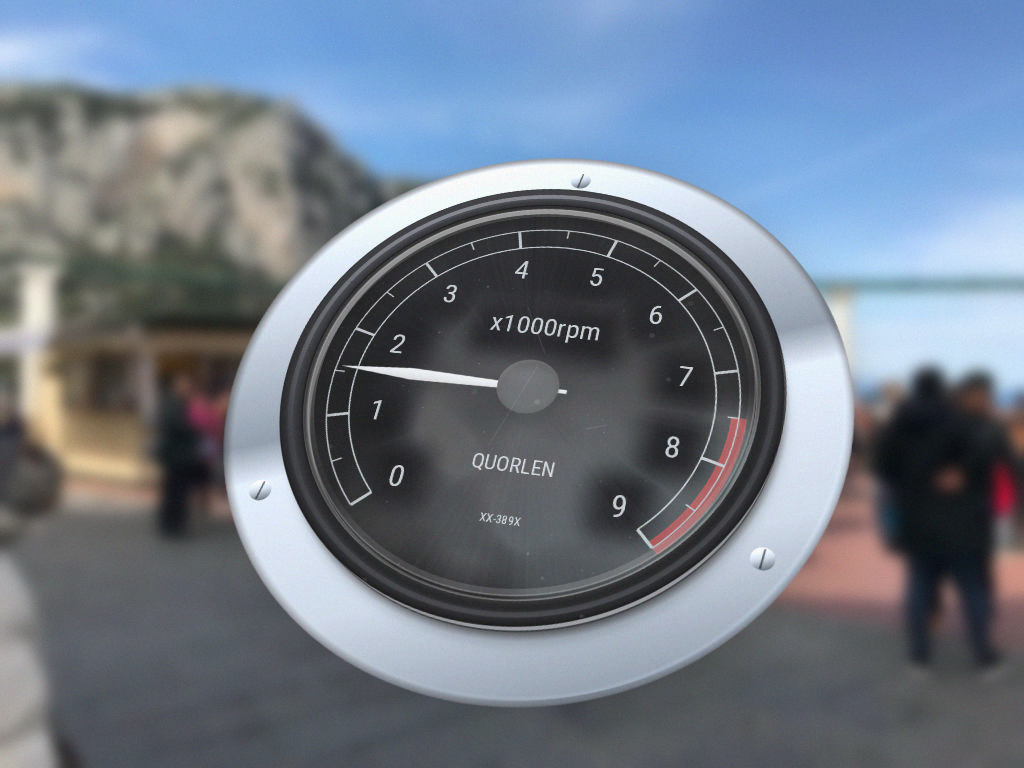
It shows 1500 rpm
